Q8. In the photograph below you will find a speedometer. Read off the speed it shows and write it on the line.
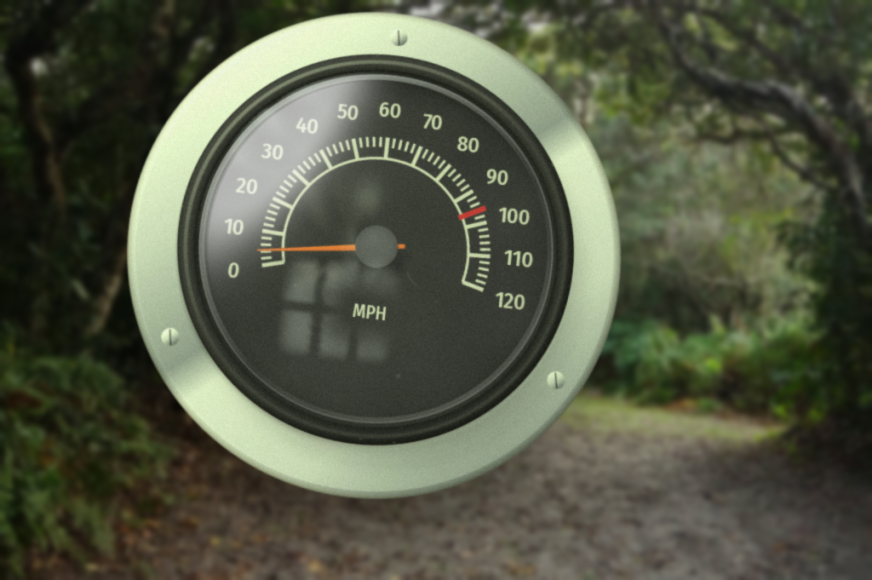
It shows 4 mph
